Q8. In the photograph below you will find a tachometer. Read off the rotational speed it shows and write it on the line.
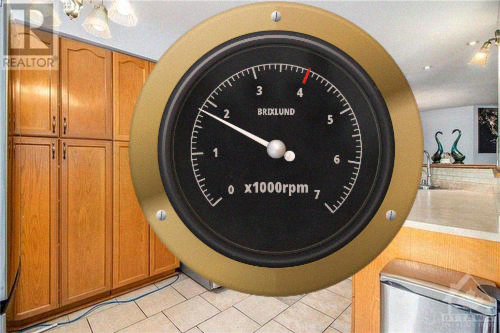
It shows 1800 rpm
